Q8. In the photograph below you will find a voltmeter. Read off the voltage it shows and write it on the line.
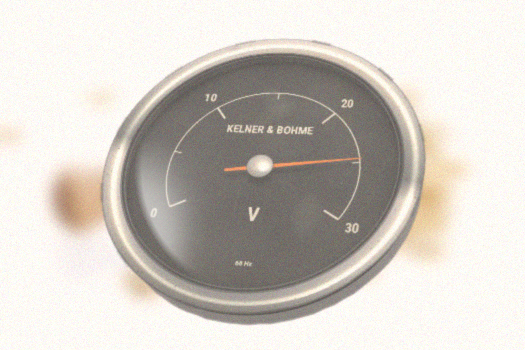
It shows 25 V
